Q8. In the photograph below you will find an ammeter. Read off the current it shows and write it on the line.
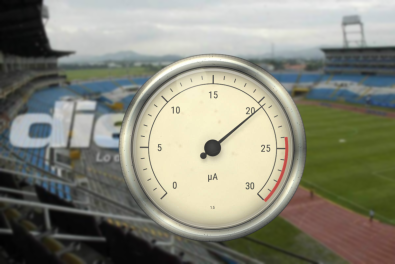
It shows 20.5 µA
